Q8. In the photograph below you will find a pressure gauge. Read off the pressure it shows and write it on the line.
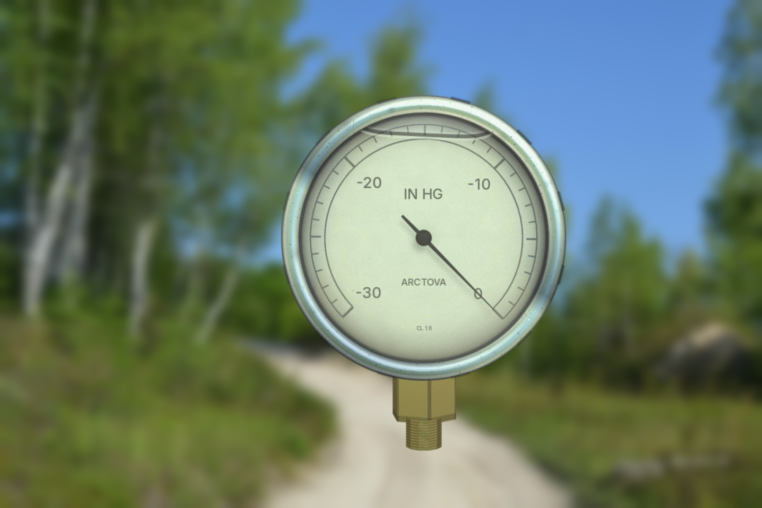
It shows 0 inHg
